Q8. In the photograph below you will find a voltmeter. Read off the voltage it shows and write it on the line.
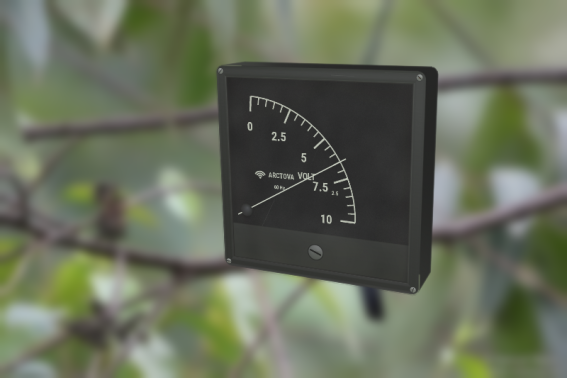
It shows 6.5 V
